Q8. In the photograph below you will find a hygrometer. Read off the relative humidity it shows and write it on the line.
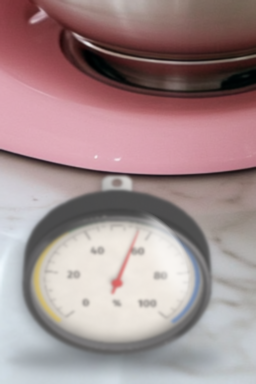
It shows 56 %
